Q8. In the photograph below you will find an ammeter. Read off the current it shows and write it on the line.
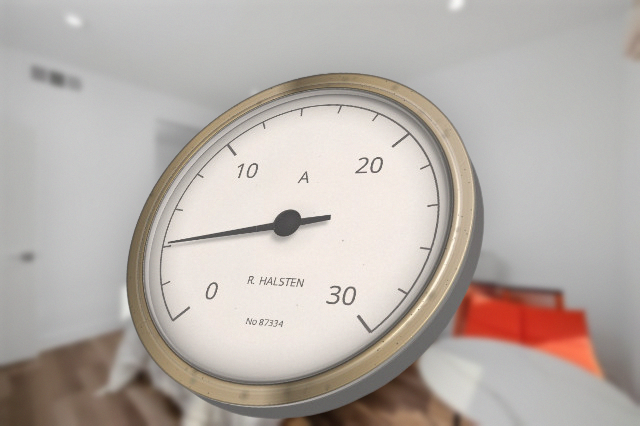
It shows 4 A
